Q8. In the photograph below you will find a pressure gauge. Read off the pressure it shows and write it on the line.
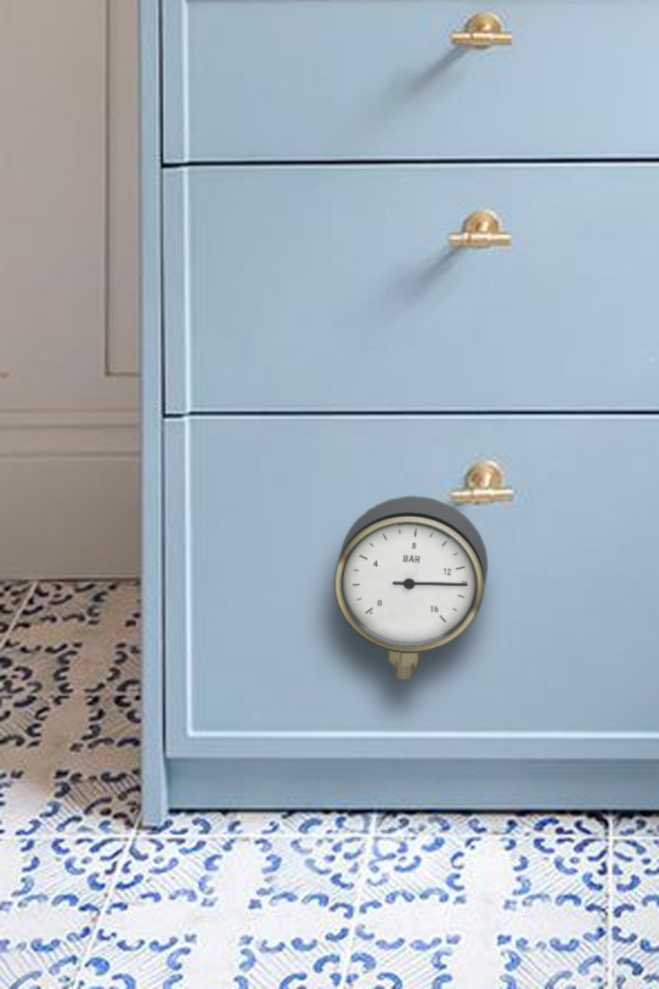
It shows 13 bar
